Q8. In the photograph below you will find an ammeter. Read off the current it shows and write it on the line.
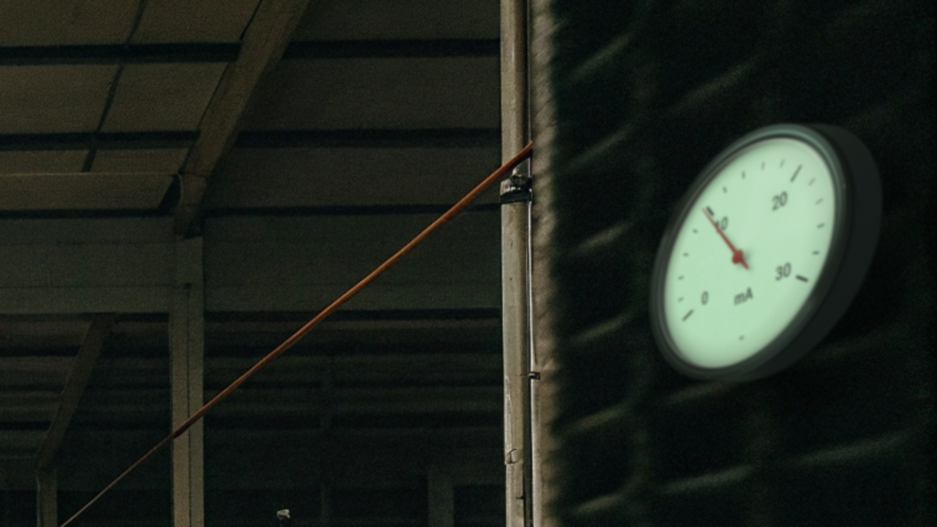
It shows 10 mA
